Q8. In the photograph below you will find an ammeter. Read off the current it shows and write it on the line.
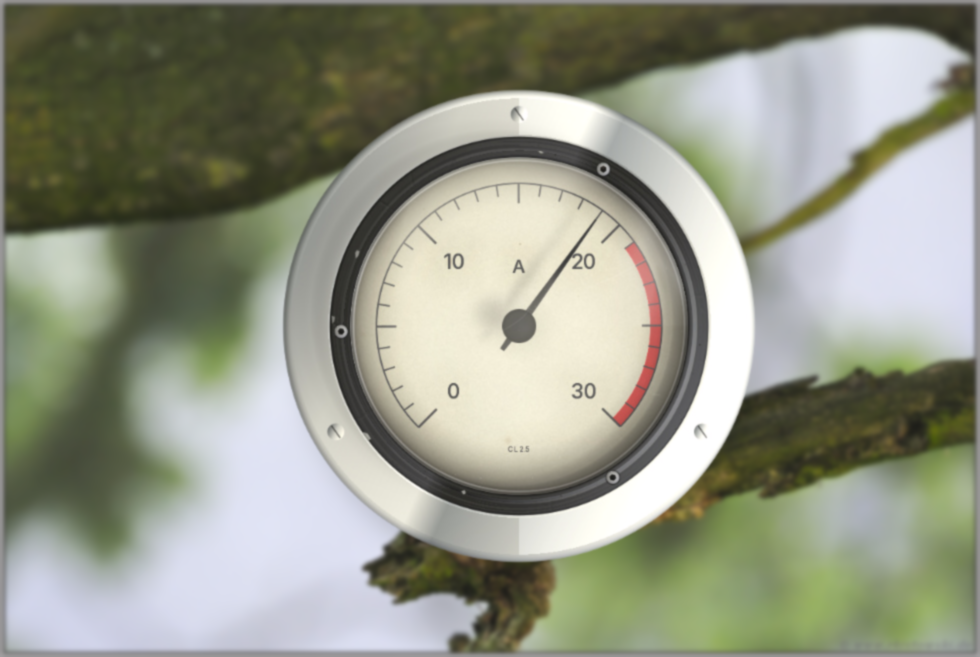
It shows 19 A
